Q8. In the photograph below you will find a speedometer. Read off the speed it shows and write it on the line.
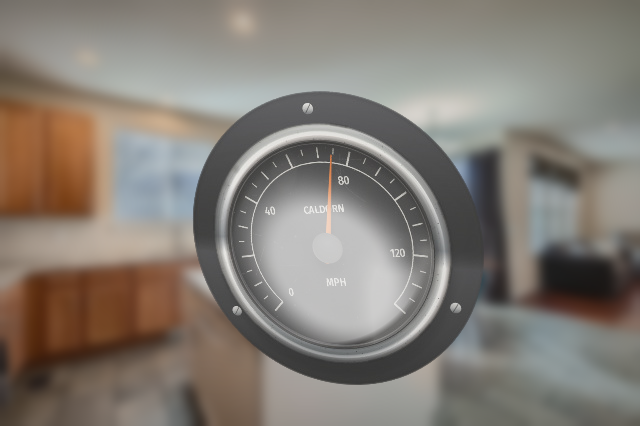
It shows 75 mph
